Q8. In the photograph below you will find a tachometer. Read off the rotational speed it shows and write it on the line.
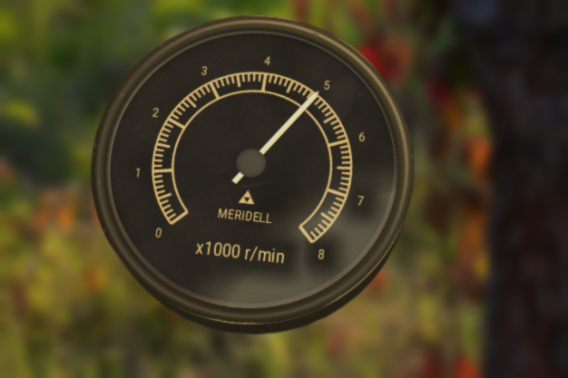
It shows 5000 rpm
